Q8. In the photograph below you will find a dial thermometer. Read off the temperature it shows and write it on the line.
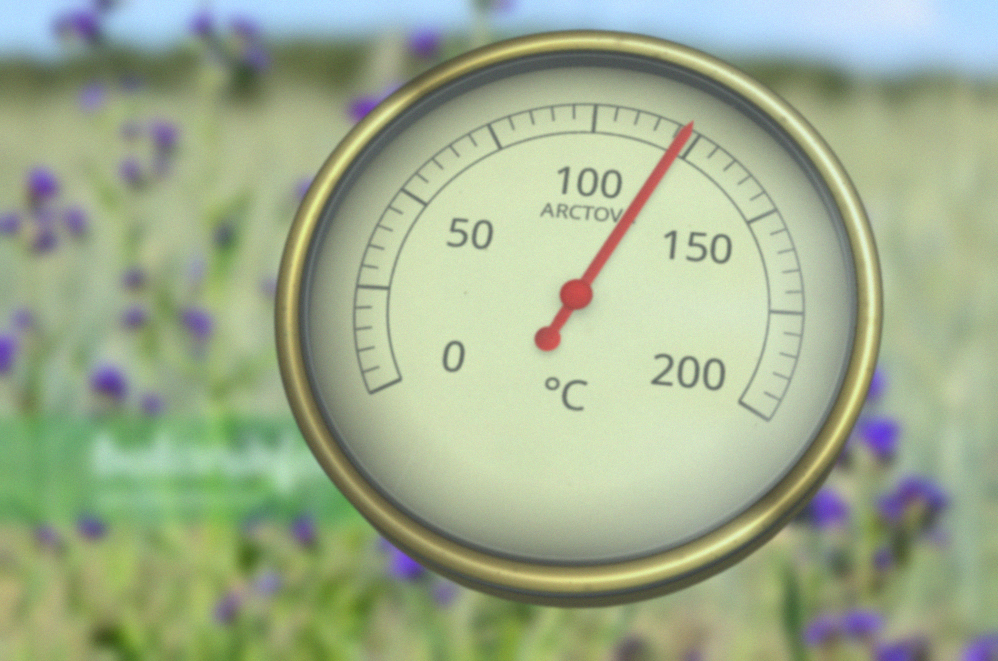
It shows 122.5 °C
